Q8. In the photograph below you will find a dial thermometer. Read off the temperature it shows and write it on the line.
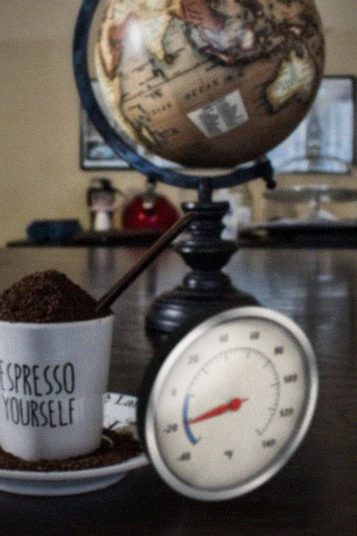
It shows -20 °F
